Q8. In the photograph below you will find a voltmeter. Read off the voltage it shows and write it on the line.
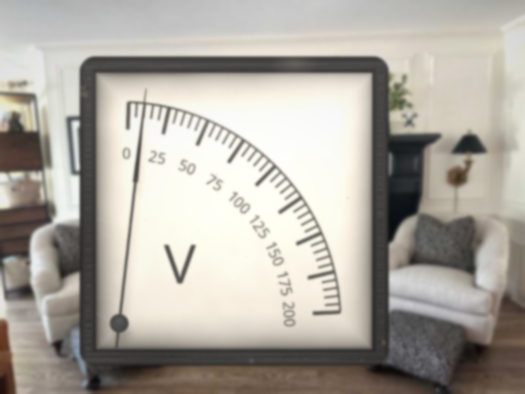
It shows 10 V
